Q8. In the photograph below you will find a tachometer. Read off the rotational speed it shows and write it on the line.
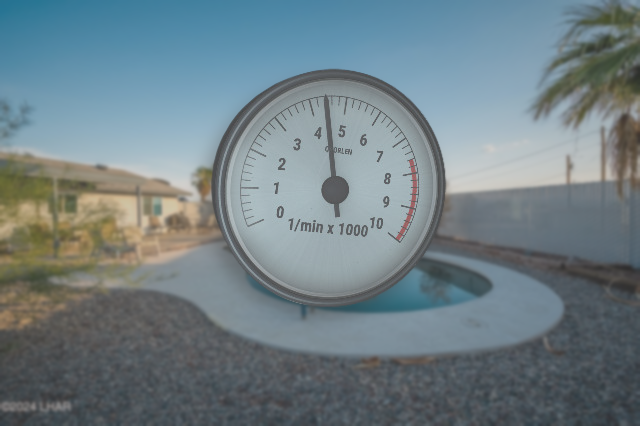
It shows 4400 rpm
